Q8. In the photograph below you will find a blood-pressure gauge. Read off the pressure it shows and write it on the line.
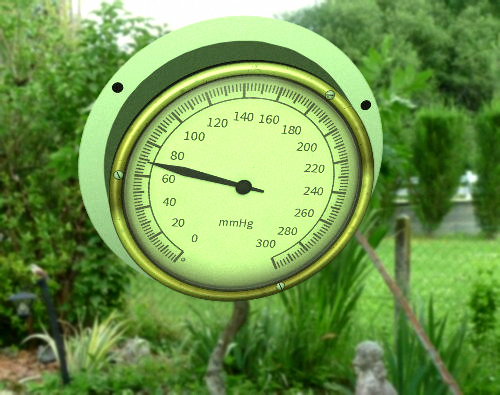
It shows 70 mmHg
